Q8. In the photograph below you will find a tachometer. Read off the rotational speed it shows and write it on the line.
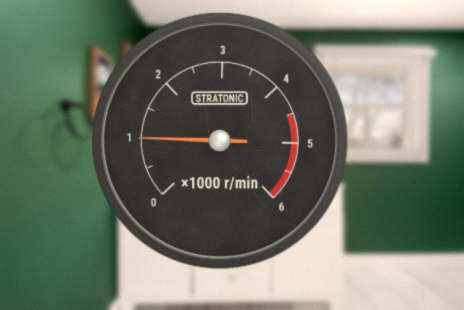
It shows 1000 rpm
